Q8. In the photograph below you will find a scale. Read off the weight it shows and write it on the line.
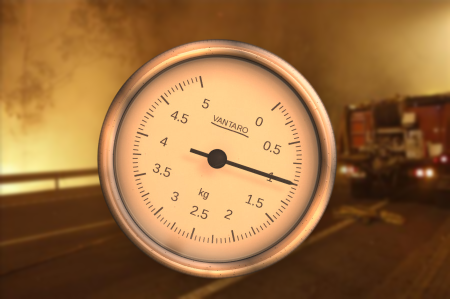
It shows 1 kg
